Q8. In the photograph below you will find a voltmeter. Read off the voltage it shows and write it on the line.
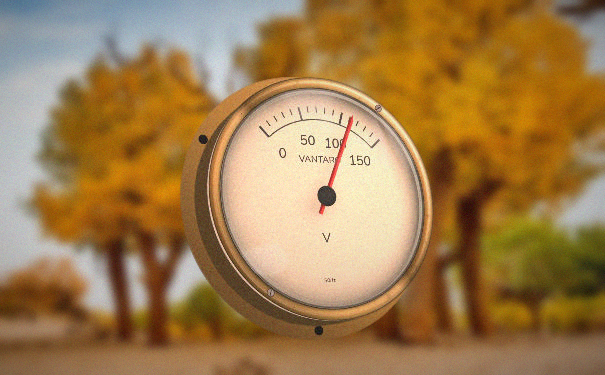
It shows 110 V
